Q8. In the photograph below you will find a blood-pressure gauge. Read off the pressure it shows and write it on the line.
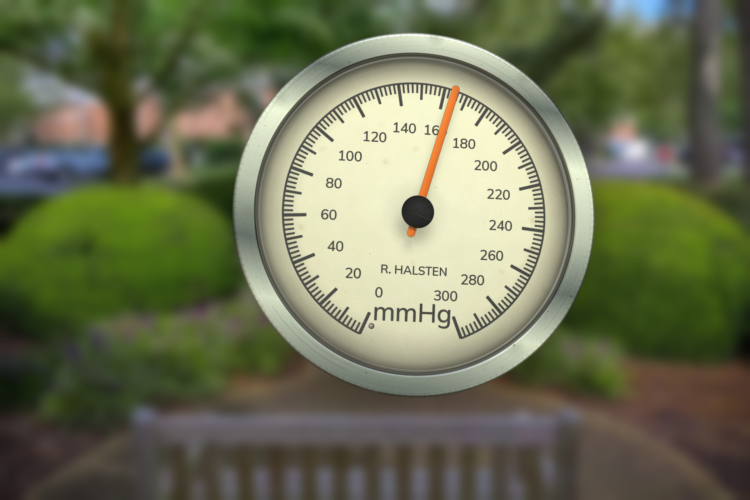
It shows 164 mmHg
